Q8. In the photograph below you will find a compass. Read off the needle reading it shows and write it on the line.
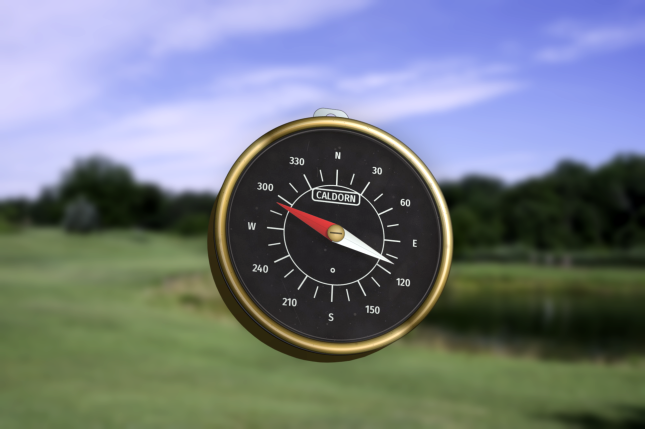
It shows 292.5 °
